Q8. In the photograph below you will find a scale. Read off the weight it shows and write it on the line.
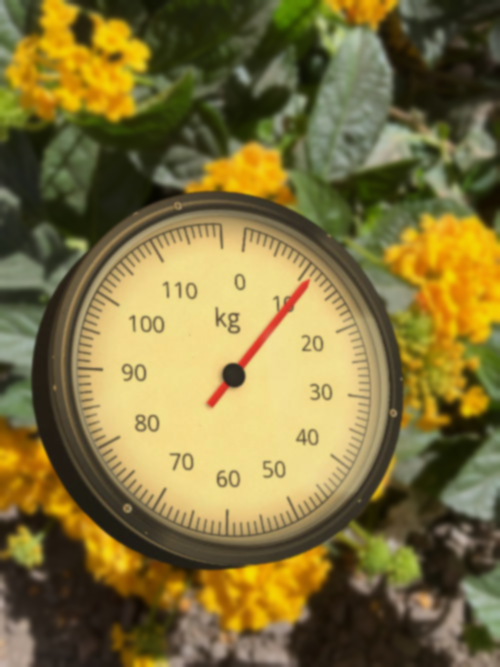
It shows 11 kg
